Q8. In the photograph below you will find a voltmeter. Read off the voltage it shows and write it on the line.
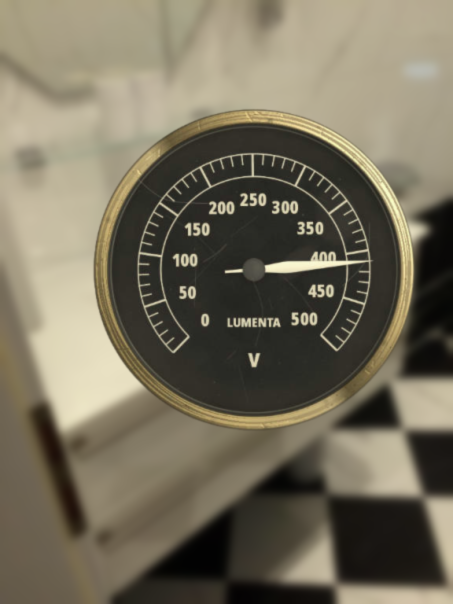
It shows 410 V
